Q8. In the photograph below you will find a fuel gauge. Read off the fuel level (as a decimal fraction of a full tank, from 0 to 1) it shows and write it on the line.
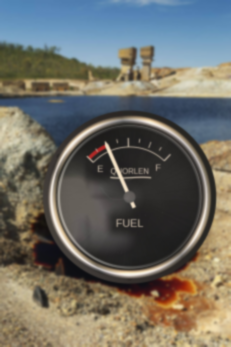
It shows 0.25
